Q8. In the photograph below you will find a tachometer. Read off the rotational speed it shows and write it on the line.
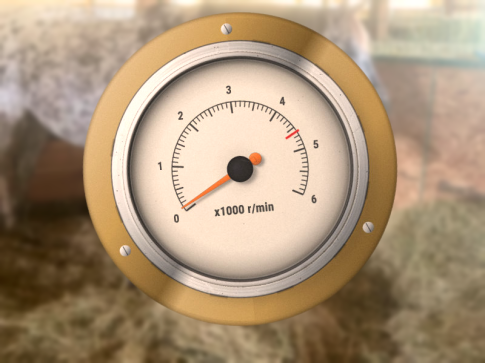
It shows 100 rpm
